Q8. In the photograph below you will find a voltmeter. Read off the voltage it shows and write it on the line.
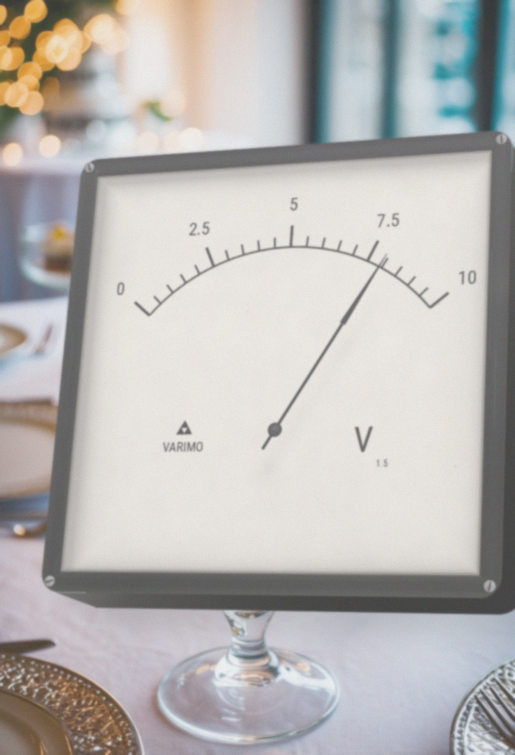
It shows 8 V
